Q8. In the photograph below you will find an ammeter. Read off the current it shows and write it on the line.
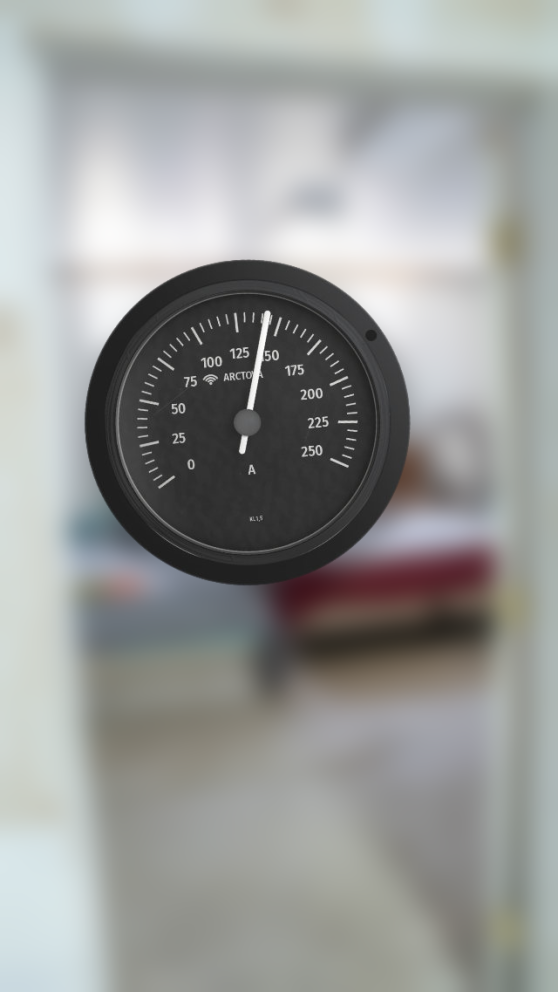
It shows 142.5 A
